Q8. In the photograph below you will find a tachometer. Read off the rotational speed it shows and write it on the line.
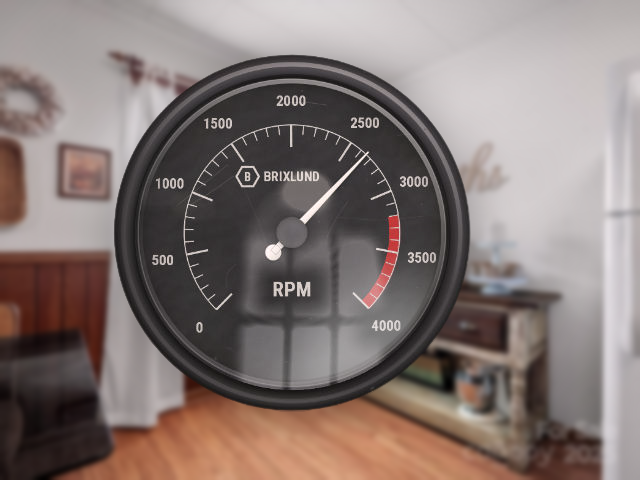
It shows 2650 rpm
